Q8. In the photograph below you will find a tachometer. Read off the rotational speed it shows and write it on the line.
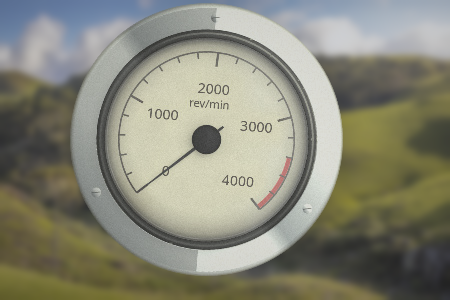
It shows 0 rpm
